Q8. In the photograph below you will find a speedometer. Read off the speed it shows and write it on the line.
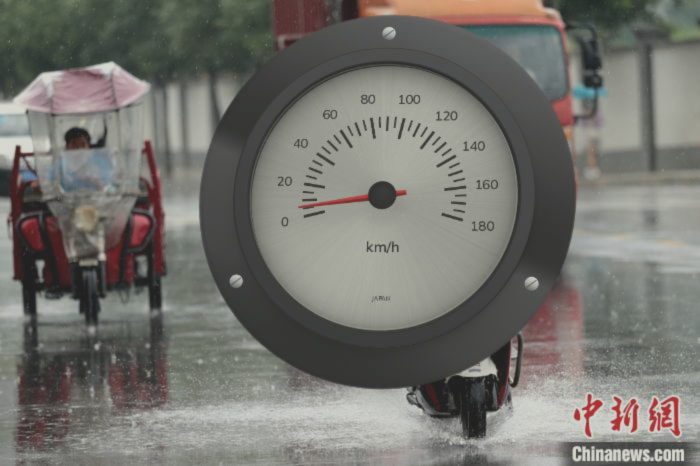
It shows 5 km/h
